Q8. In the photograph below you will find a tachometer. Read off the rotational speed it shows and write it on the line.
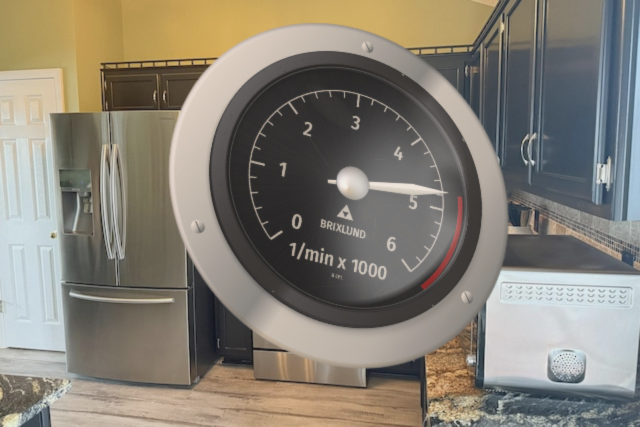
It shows 4800 rpm
